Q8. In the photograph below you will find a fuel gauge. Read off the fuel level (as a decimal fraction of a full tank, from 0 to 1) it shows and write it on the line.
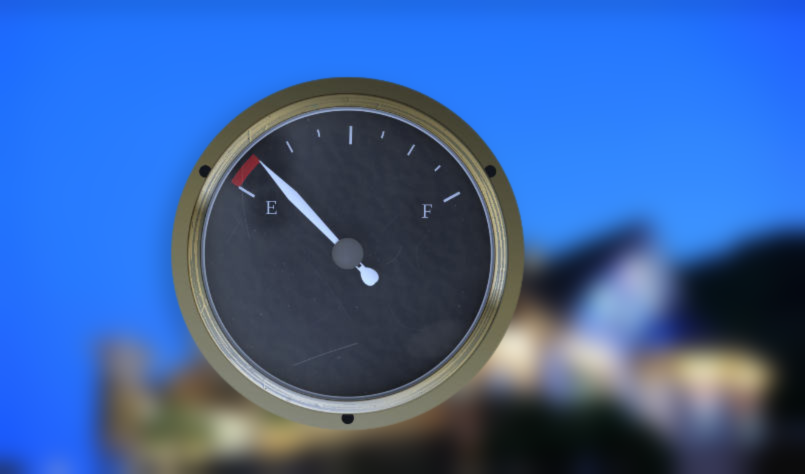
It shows 0.125
